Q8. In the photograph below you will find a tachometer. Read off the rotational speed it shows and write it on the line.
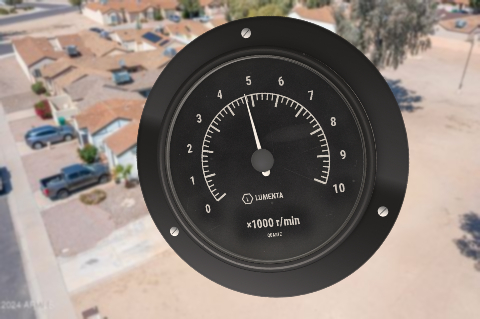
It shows 4800 rpm
